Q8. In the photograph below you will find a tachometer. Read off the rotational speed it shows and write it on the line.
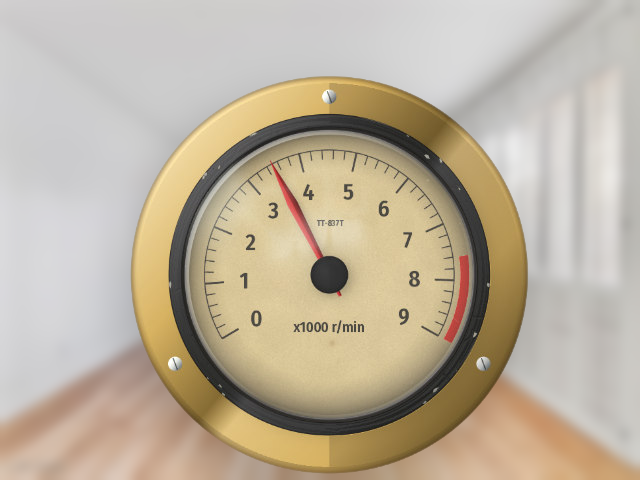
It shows 3500 rpm
